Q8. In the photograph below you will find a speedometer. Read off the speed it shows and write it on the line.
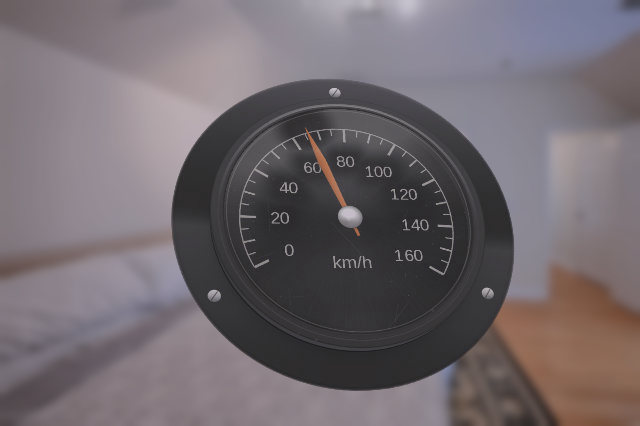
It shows 65 km/h
